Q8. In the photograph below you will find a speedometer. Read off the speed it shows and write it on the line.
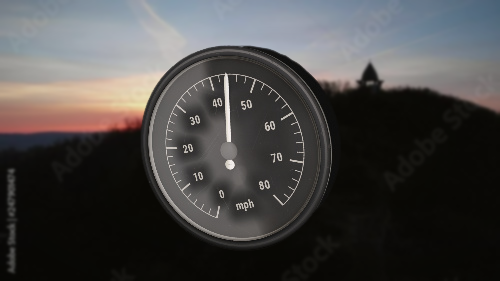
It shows 44 mph
